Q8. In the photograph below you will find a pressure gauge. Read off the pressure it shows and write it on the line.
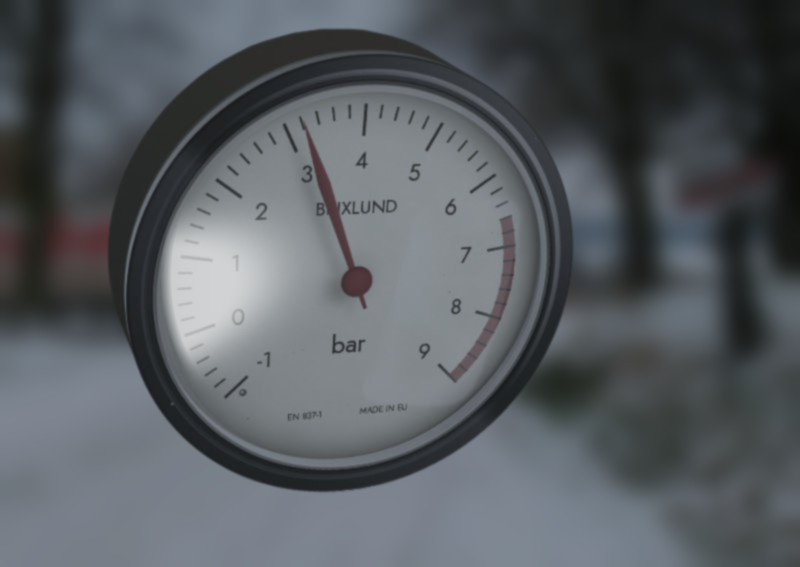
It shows 3.2 bar
